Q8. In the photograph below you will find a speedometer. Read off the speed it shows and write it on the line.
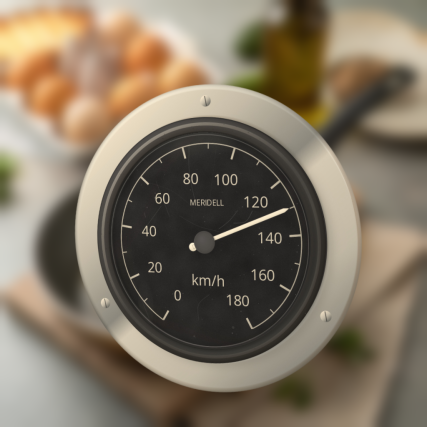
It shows 130 km/h
